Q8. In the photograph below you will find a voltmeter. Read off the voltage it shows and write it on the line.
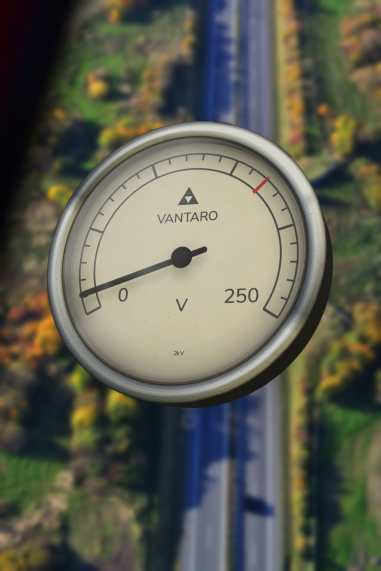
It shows 10 V
